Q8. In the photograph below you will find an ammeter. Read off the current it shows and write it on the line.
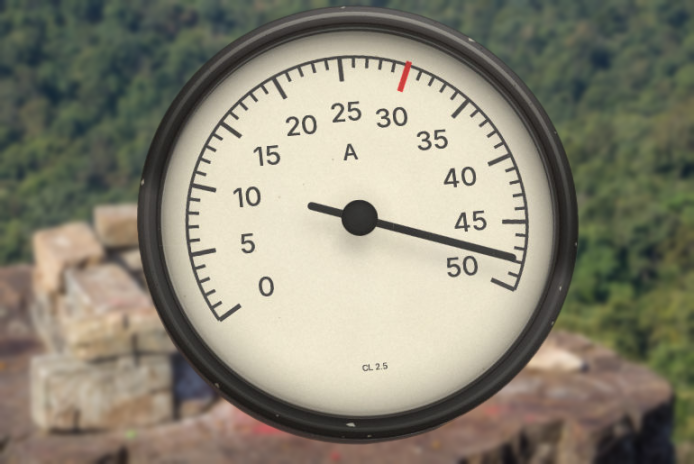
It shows 48 A
